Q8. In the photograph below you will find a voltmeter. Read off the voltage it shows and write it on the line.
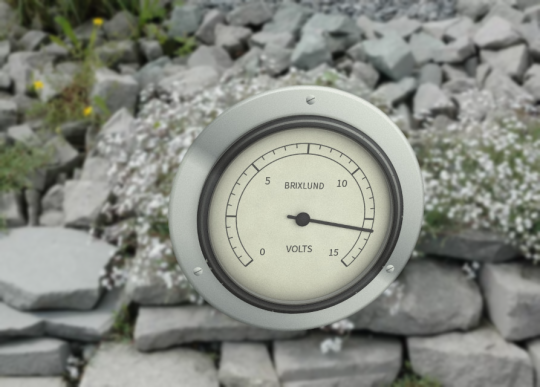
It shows 13 V
